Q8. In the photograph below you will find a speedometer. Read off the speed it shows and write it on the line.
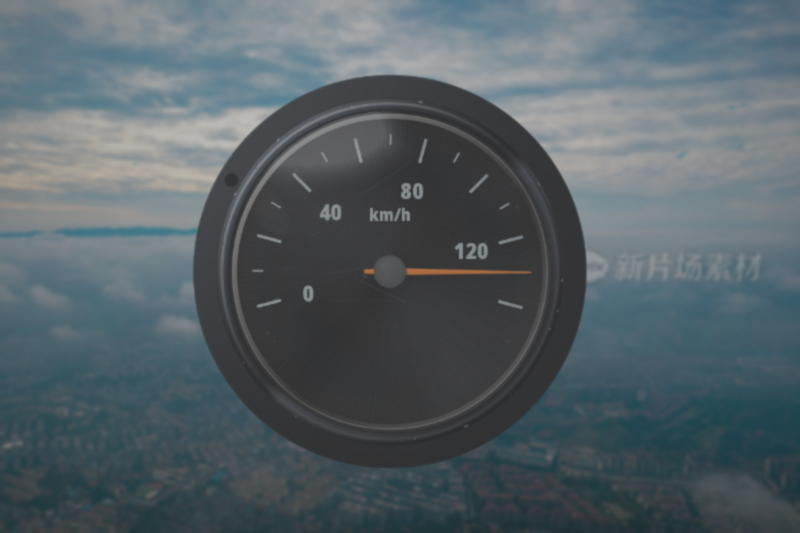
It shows 130 km/h
